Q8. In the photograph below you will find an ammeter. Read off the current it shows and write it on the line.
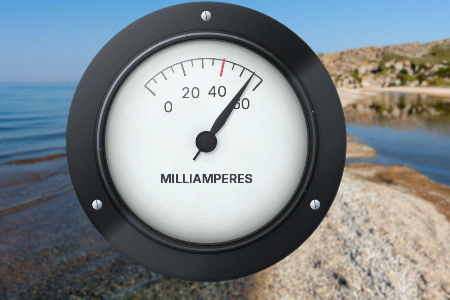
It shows 55 mA
